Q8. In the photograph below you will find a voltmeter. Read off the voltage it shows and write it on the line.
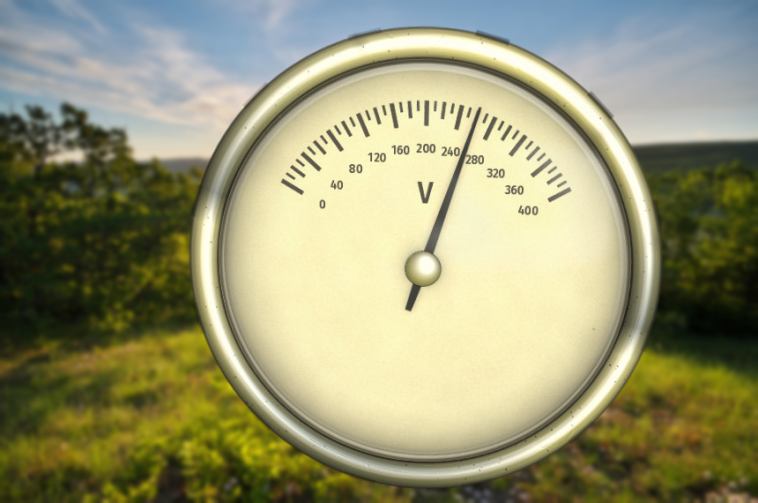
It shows 260 V
